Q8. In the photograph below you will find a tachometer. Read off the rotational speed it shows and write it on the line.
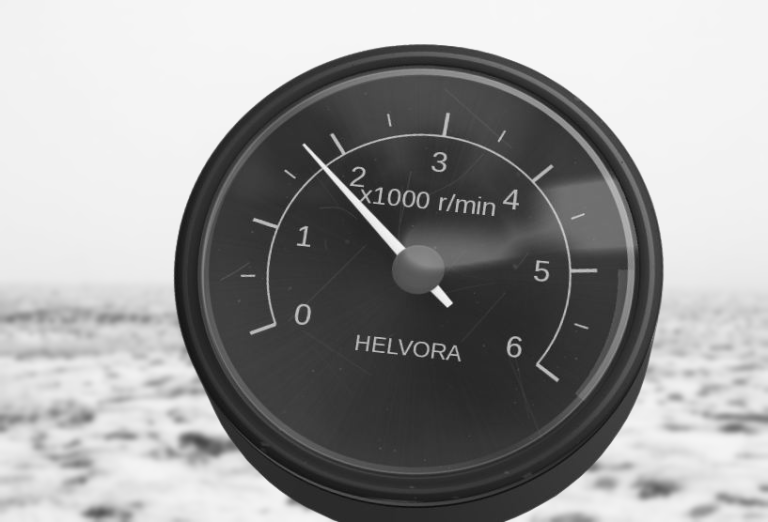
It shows 1750 rpm
